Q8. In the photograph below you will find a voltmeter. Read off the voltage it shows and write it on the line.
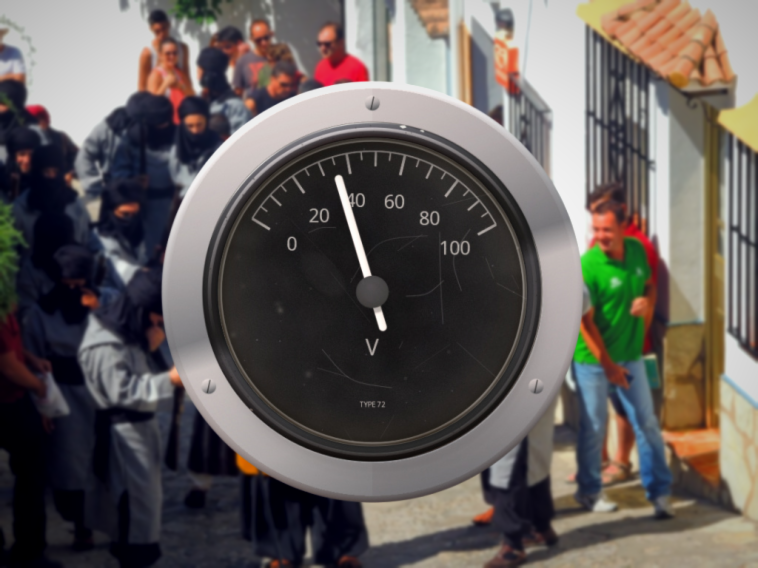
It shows 35 V
